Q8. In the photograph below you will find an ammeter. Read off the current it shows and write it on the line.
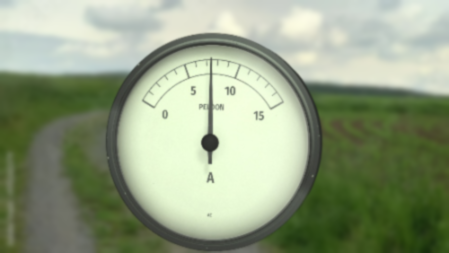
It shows 7.5 A
